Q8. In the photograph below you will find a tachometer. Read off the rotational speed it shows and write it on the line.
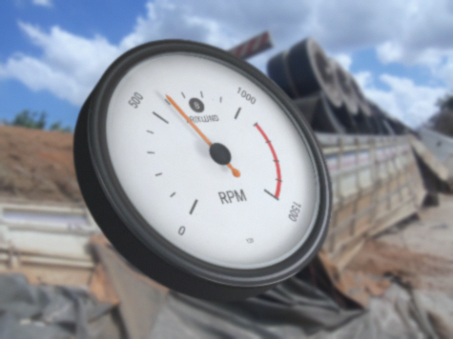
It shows 600 rpm
